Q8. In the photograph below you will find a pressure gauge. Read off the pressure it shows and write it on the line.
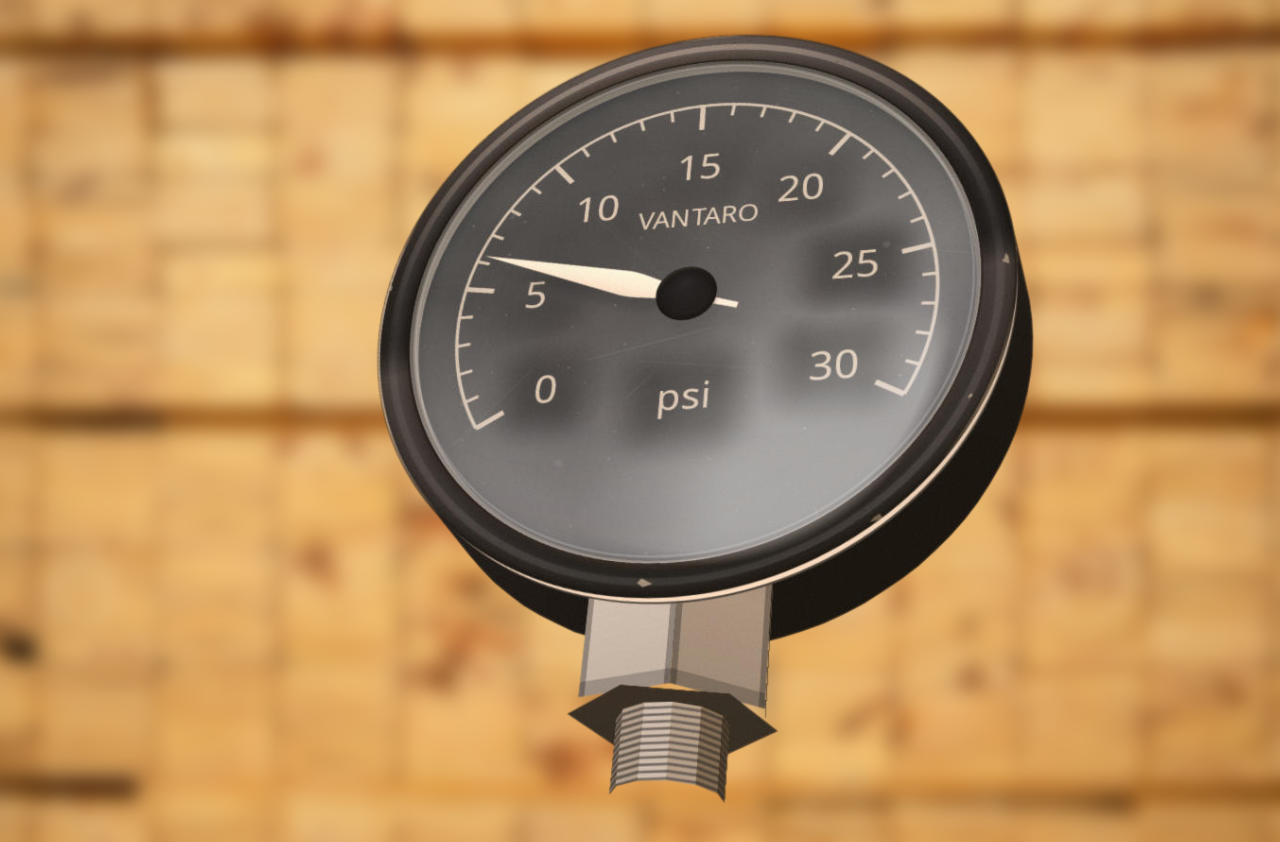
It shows 6 psi
